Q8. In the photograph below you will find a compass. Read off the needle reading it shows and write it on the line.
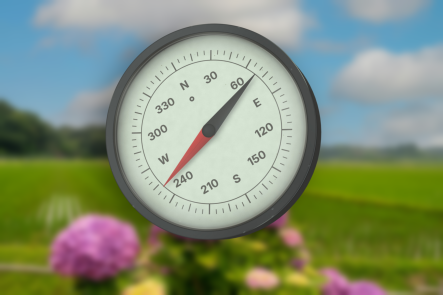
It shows 250 °
